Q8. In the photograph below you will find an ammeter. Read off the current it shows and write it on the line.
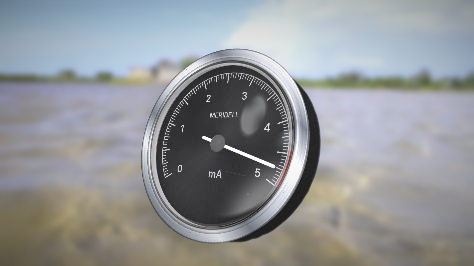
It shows 4.75 mA
